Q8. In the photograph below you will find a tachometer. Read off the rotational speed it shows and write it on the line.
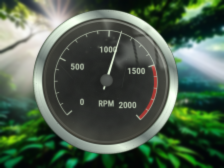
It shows 1100 rpm
